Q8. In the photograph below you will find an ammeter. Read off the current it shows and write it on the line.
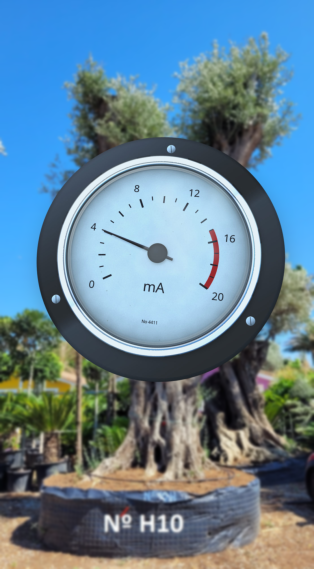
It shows 4 mA
